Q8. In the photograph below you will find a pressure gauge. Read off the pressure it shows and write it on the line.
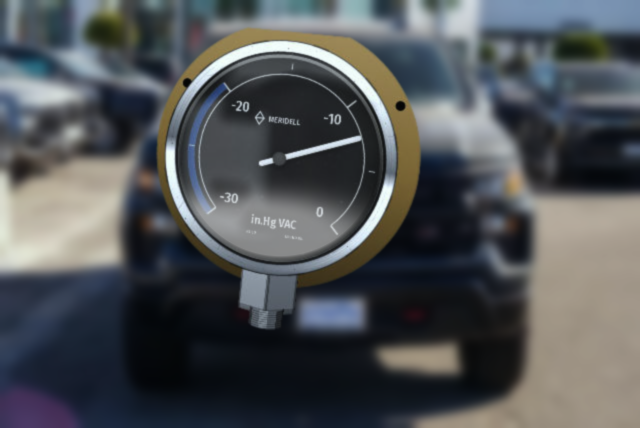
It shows -7.5 inHg
